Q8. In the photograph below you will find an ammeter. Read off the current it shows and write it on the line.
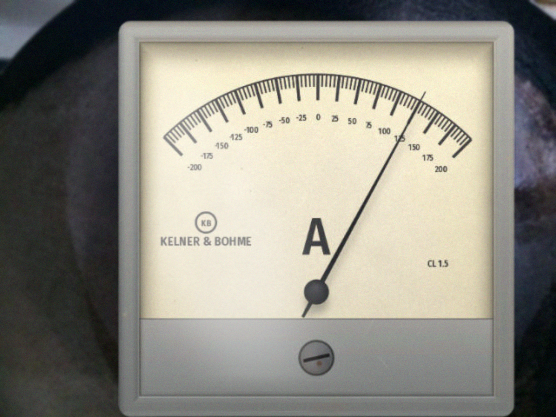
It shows 125 A
